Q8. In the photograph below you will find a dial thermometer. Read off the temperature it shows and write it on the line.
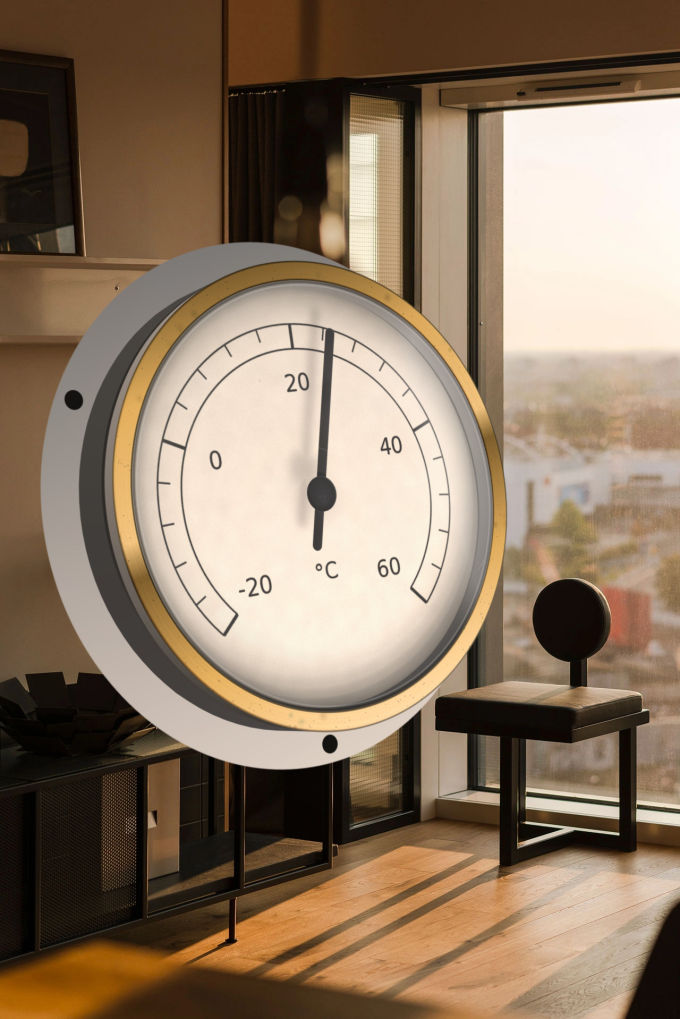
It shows 24 °C
